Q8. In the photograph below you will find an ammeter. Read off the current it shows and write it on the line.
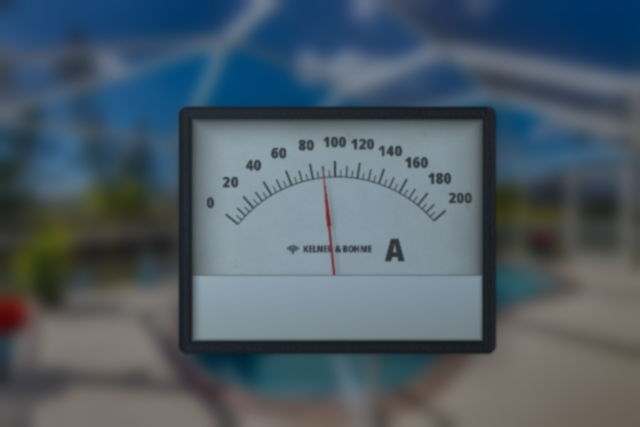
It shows 90 A
